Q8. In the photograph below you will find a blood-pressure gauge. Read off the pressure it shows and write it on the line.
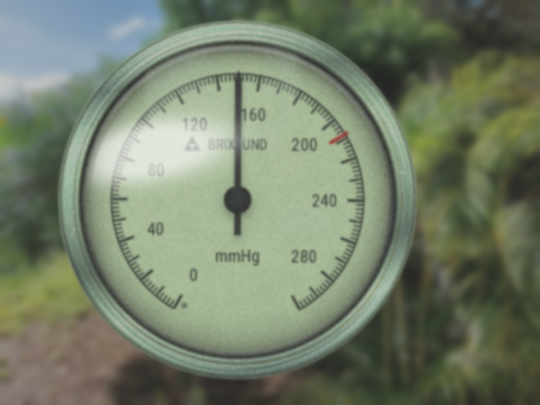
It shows 150 mmHg
